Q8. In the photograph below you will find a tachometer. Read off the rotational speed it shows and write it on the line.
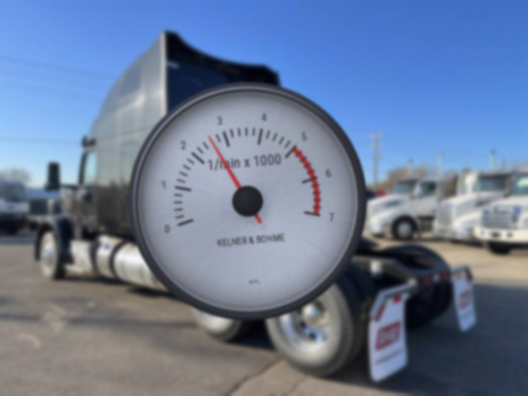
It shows 2600 rpm
